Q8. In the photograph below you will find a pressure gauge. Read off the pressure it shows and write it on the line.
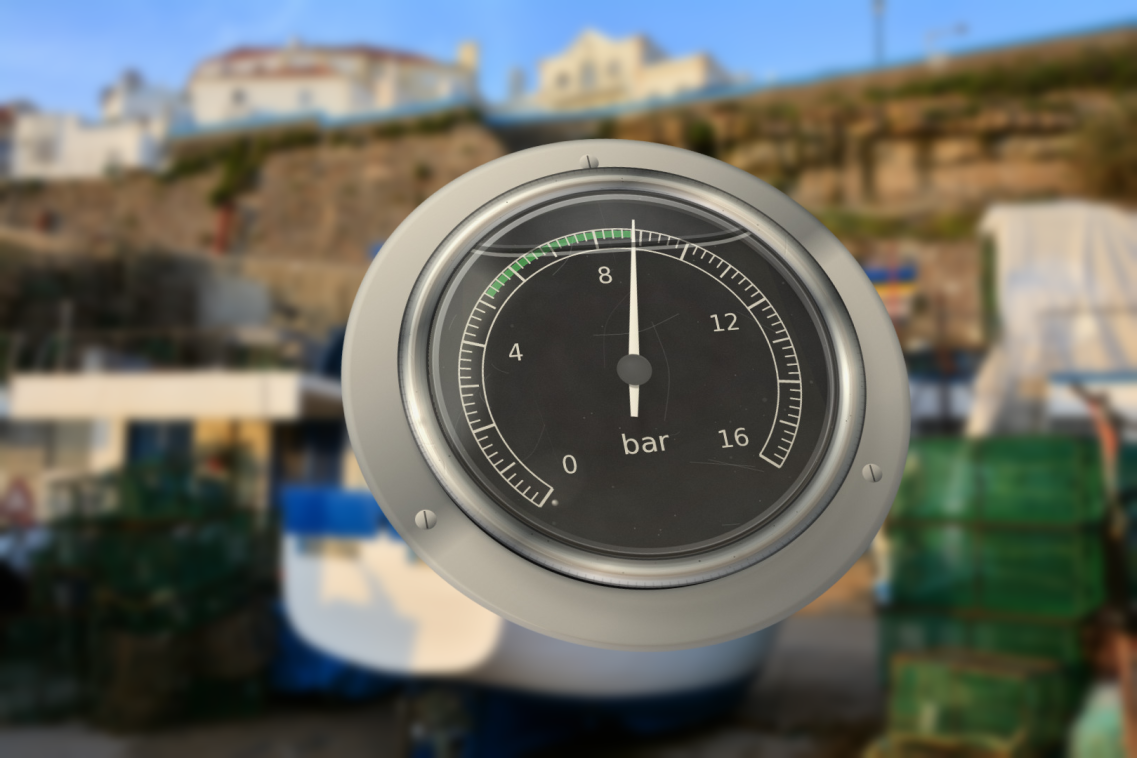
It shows 8.8 bar
